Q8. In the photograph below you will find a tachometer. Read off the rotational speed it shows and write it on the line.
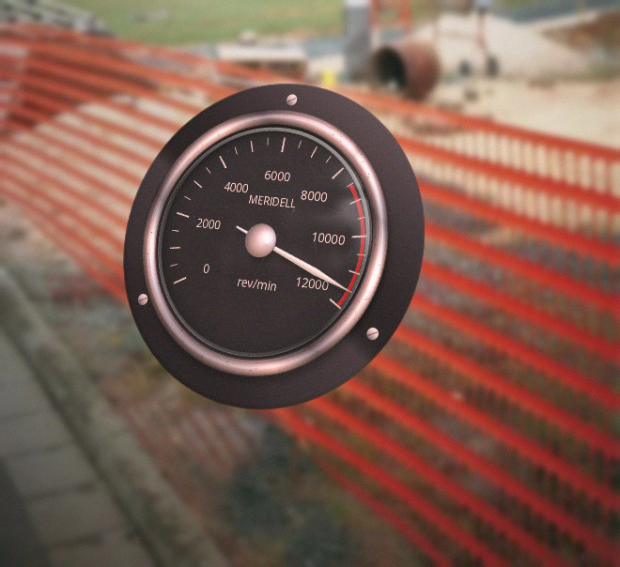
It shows 11500 rpm
